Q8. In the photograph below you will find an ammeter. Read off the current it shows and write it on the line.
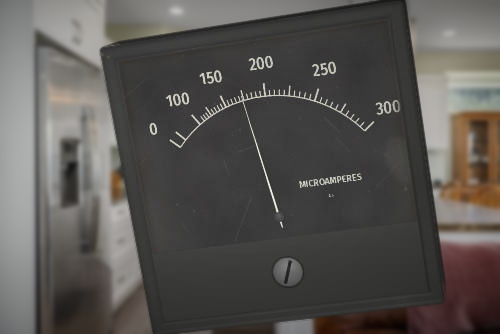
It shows 175 µA
